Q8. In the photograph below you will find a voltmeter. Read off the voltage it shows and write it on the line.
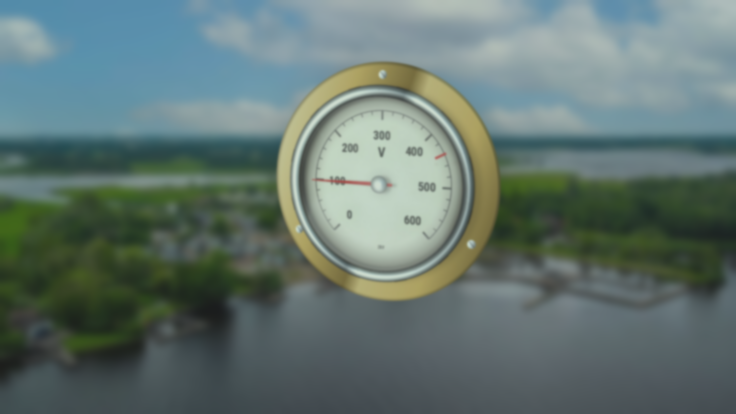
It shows 100 V
